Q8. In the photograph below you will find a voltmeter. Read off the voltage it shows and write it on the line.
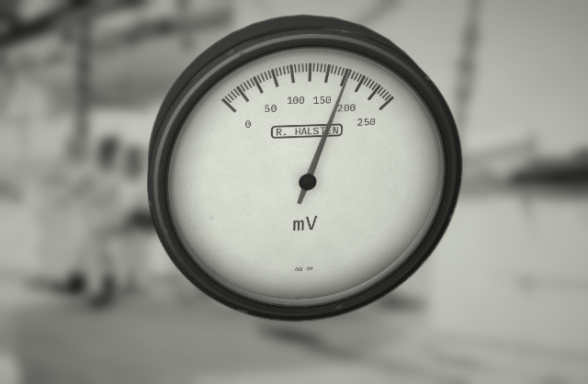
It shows 175 mV
